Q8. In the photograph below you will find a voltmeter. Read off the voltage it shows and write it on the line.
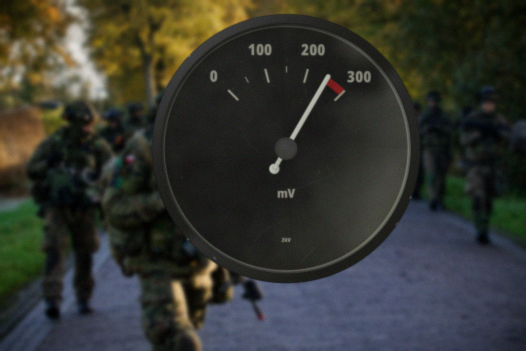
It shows 250 mV
